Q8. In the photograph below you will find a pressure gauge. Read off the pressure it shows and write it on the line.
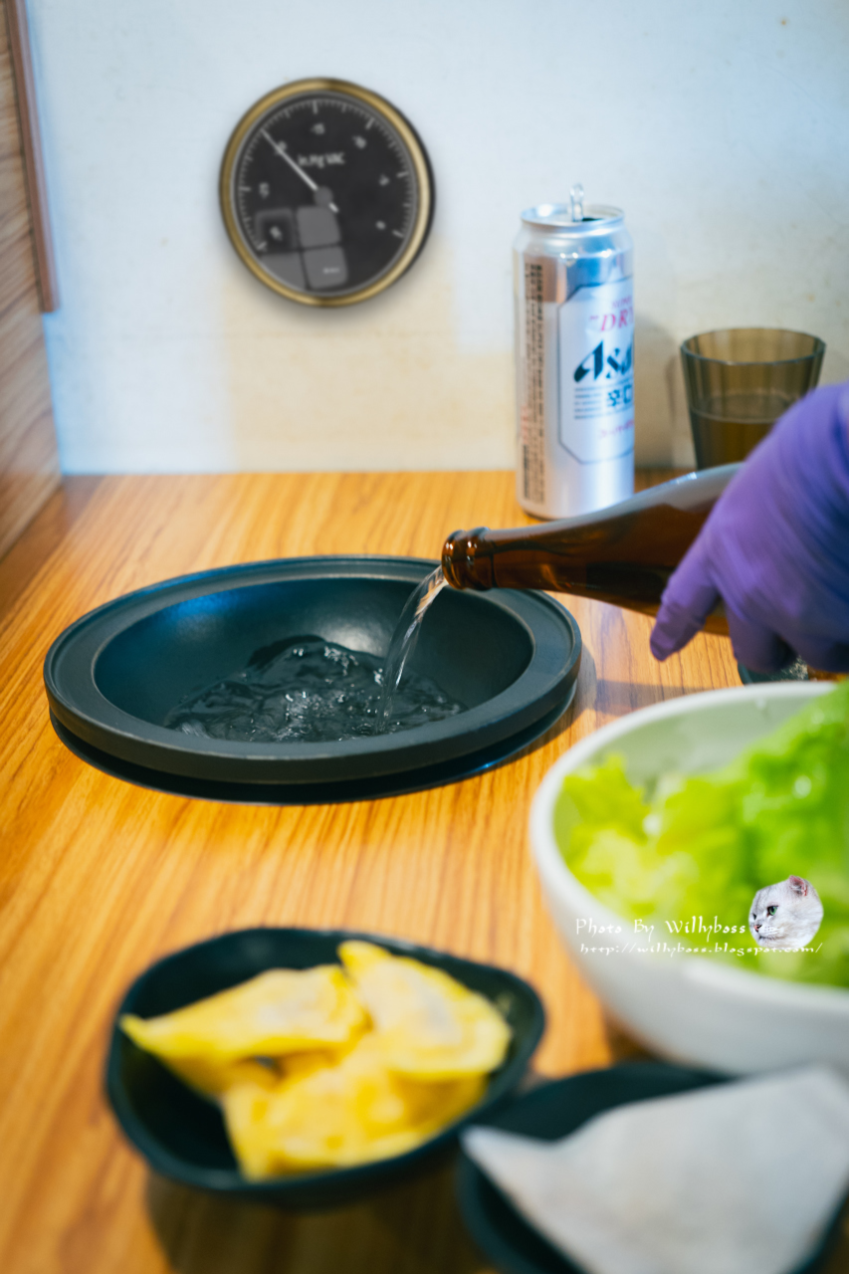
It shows -20 inHg
